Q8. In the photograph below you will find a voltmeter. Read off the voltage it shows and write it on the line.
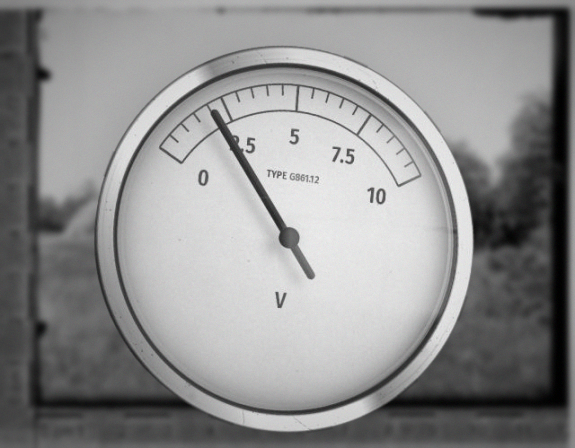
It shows 2 V
